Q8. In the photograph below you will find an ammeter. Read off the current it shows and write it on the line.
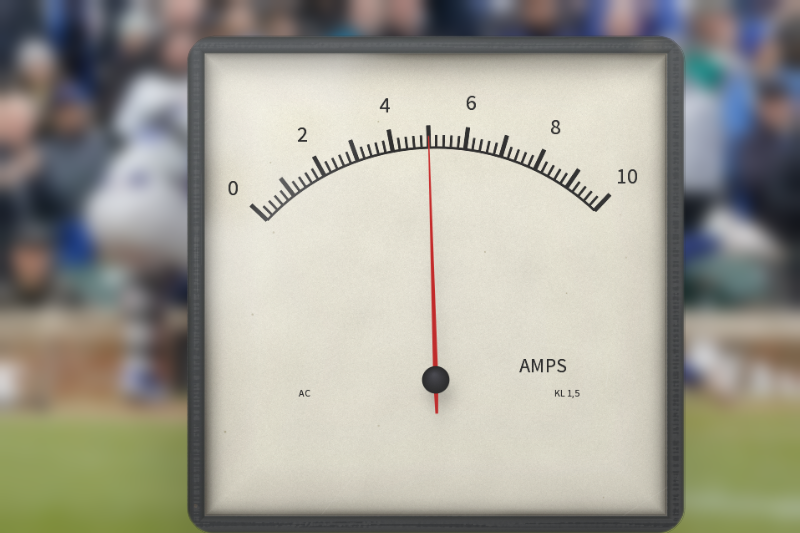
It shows 5 A
